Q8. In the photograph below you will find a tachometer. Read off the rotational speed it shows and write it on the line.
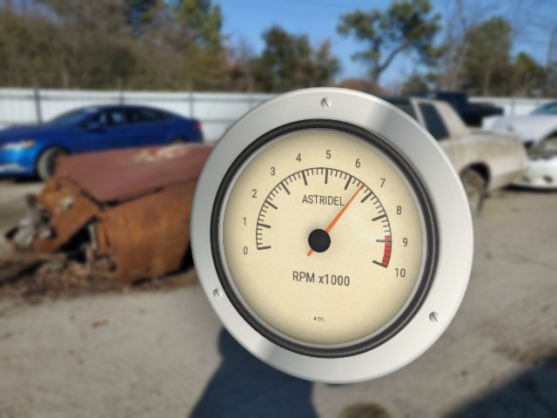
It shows 6600 rpm
